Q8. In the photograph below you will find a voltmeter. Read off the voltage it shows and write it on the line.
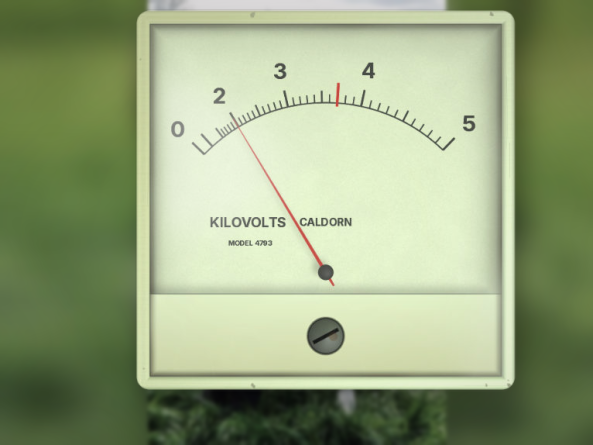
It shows 2 kV
